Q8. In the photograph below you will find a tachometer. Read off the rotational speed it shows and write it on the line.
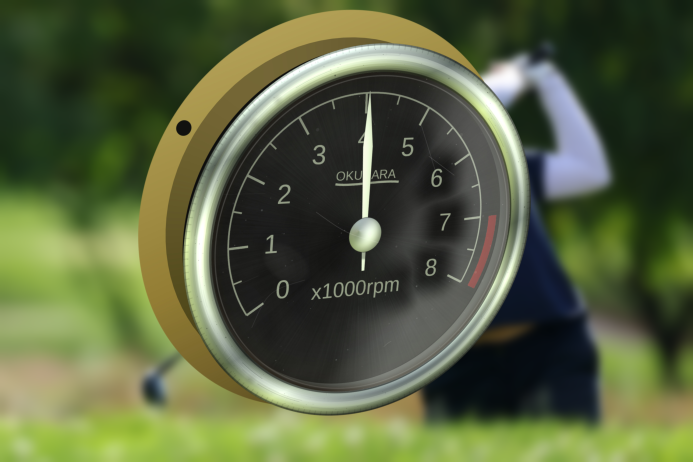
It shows 4000 rpm
